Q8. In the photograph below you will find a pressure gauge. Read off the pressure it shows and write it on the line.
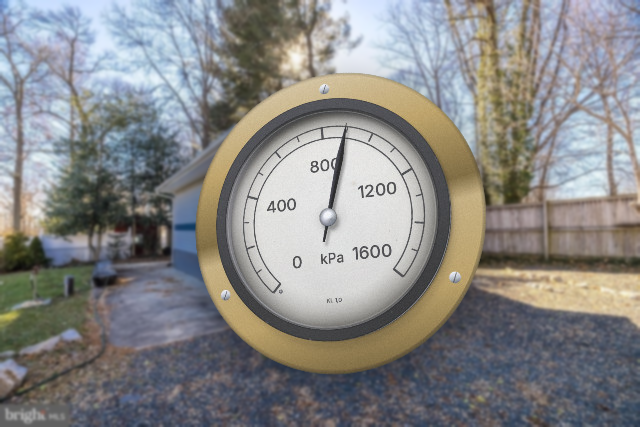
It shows 900 kPa
